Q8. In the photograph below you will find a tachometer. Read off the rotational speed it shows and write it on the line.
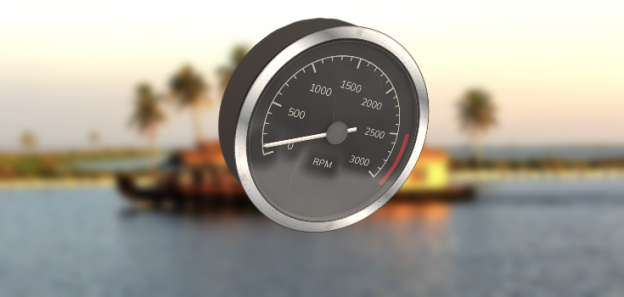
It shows 100 rpm
